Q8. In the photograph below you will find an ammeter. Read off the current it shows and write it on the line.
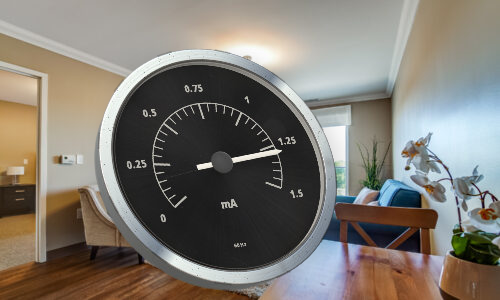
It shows 1.3 mA
